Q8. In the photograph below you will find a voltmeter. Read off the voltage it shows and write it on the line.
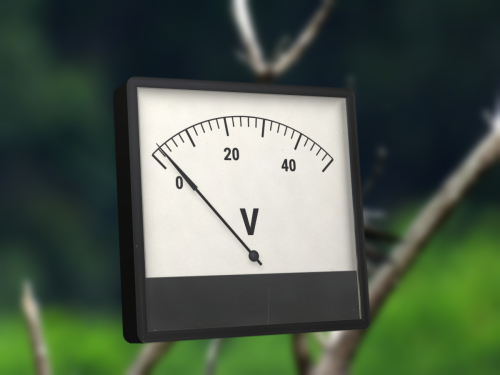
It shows 2 V
